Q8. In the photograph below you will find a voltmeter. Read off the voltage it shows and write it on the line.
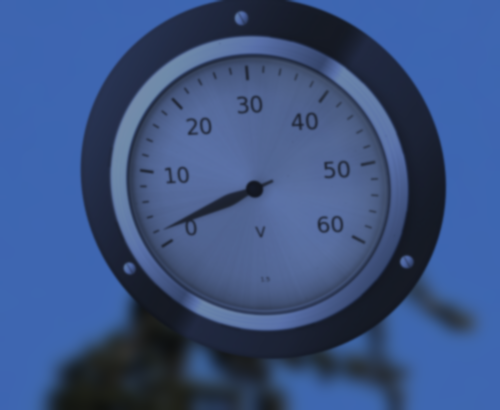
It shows 2 V
